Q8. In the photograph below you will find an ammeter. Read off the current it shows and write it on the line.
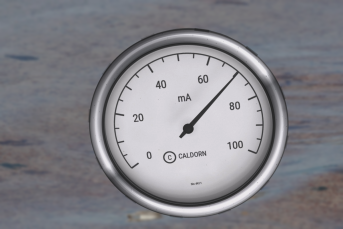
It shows 70 mA
